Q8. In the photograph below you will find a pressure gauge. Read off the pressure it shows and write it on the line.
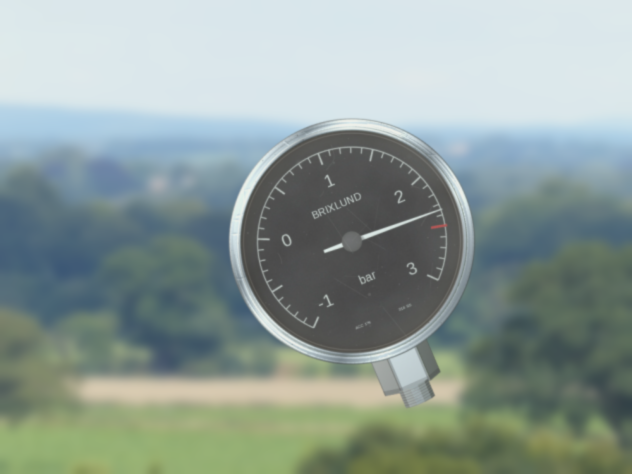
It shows 2.35 bar
